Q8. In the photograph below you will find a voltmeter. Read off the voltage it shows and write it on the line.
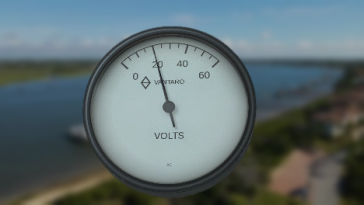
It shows 20 V
